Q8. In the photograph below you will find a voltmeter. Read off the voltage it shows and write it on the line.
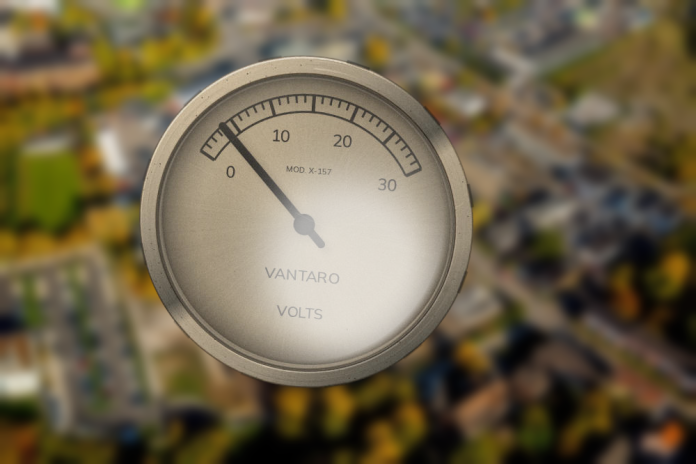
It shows 4 V
